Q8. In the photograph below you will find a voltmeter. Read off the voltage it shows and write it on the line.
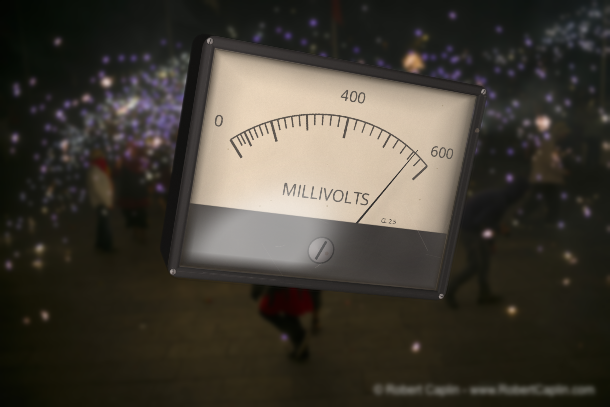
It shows 560 mV
